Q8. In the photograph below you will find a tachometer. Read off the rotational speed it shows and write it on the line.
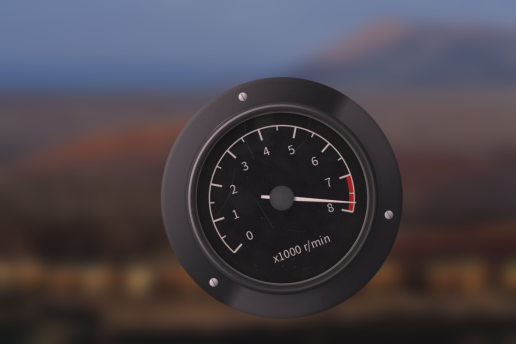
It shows 7750 rpm
